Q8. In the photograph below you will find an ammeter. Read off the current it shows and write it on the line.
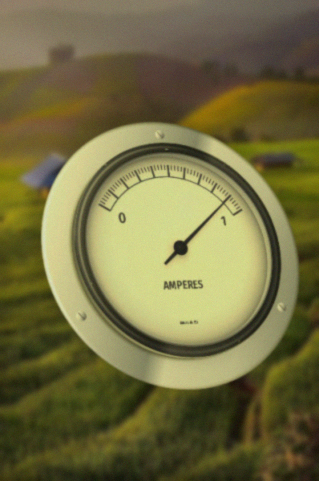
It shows 0.9 A
